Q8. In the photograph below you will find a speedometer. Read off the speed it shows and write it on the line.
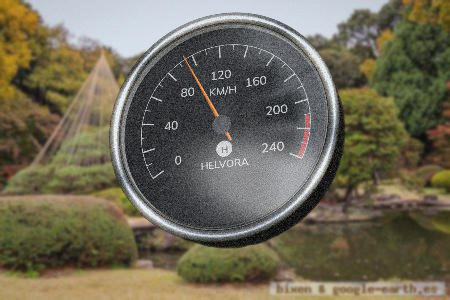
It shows 95 km/h
